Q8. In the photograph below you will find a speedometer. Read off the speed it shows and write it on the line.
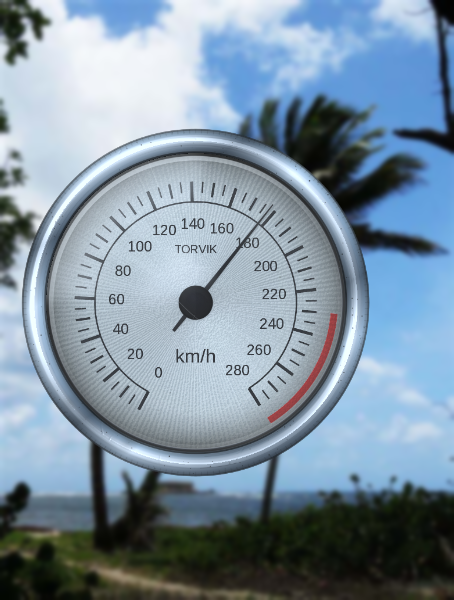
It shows 177.5 km/h
